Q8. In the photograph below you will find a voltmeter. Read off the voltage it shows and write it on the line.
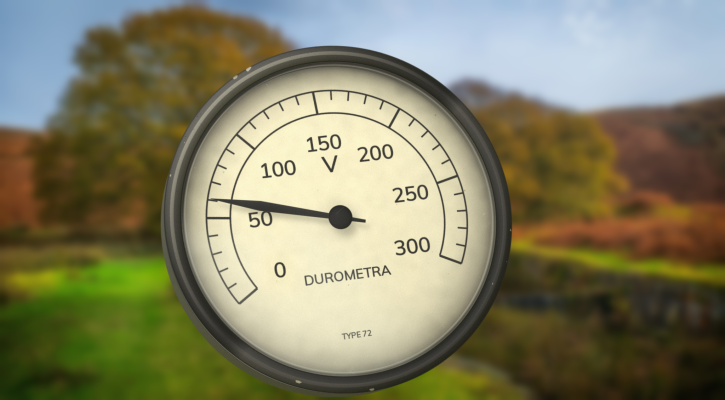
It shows 60 V
